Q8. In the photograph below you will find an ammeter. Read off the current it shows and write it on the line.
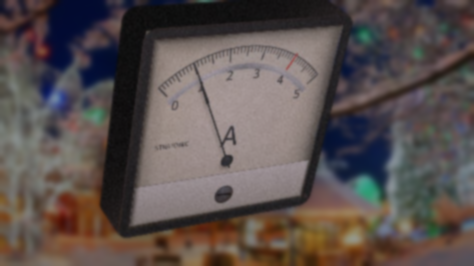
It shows 1 A
